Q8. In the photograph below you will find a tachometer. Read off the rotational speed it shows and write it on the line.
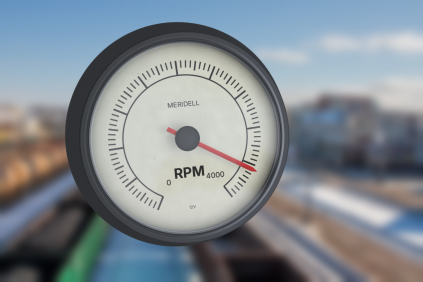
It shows 3650 rpm
